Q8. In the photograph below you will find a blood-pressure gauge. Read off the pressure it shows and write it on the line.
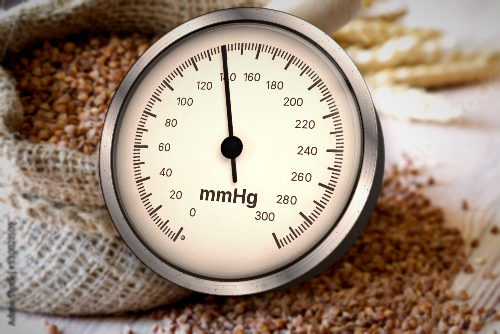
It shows 140 mmHg
